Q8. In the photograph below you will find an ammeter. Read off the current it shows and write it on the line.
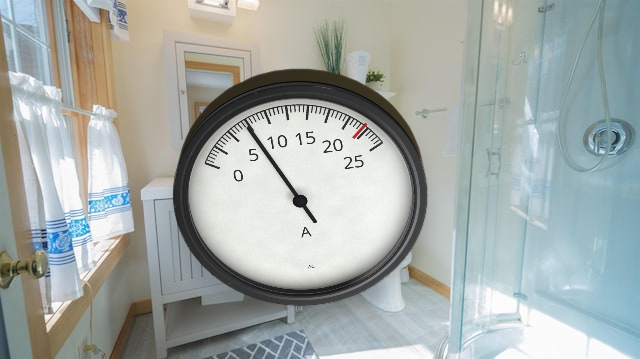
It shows 7.5 A
